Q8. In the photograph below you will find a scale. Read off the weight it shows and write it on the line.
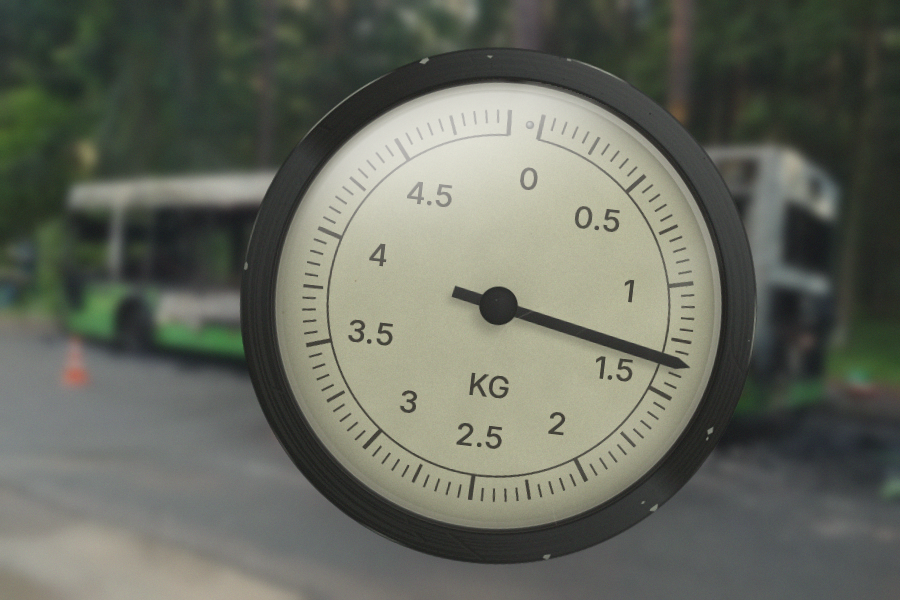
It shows 1.35 kg
